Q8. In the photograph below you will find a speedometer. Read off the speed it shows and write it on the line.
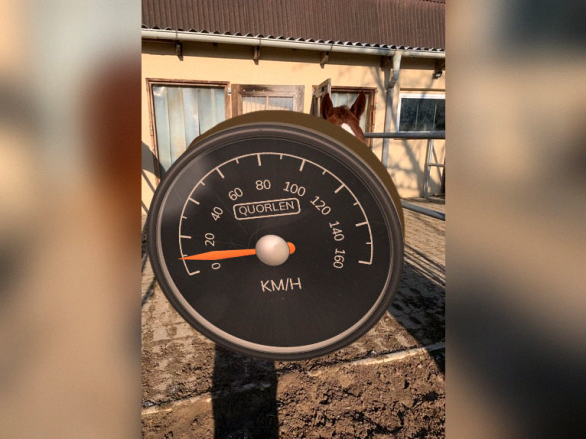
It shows 10 km/h
